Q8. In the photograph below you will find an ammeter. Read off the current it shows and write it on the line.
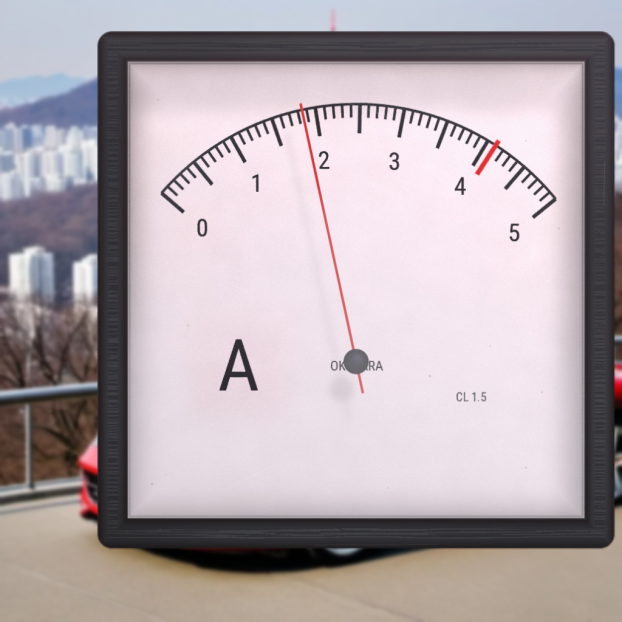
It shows 1.85 A
